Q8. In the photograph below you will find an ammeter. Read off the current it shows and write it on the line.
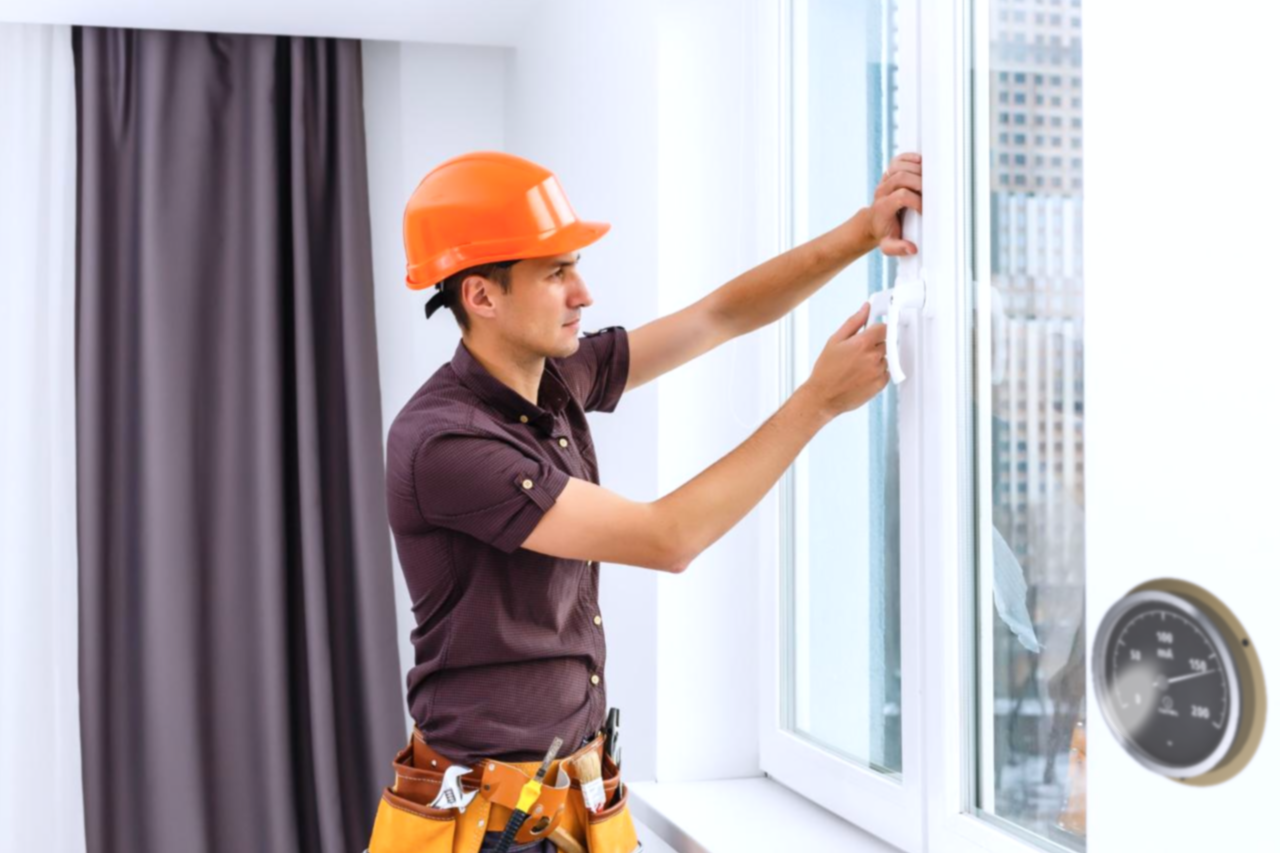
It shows 160 mA
